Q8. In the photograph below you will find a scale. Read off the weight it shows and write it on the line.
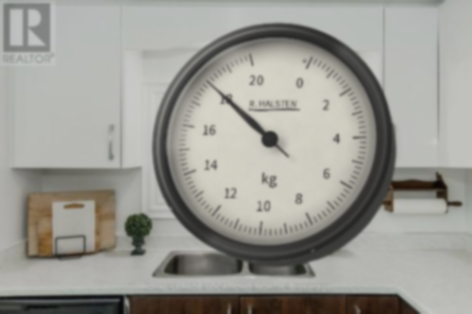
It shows 18 kg
